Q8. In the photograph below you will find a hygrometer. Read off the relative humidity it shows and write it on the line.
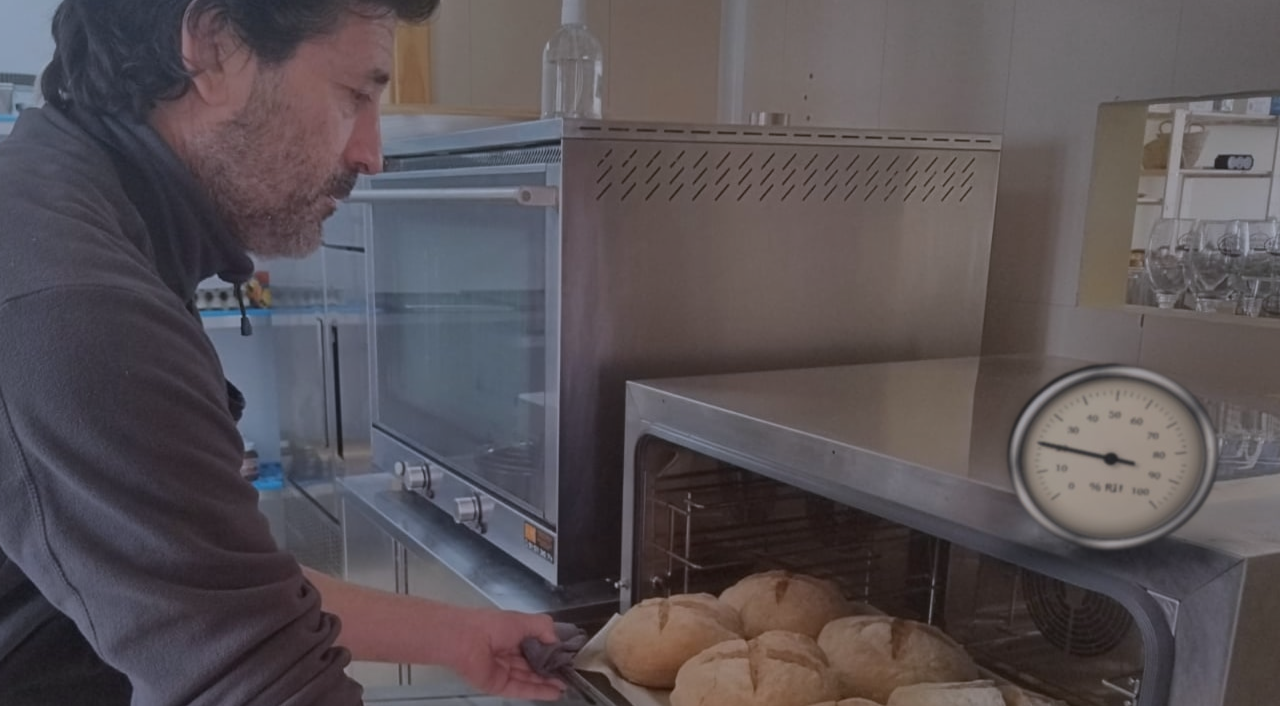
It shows 20 %
